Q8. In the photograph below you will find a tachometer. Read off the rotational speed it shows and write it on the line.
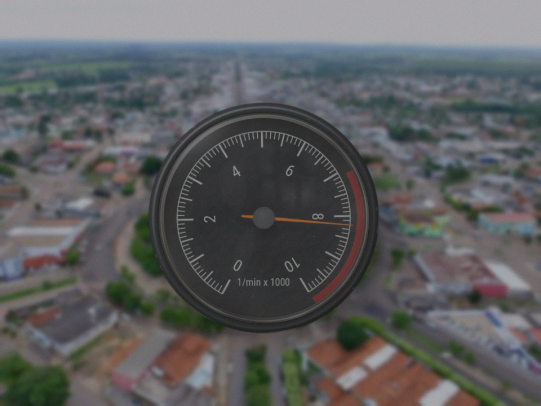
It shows 8200 rpm
